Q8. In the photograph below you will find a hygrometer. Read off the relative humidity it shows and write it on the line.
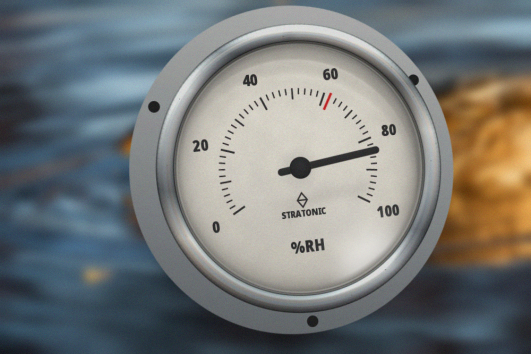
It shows 84 %
